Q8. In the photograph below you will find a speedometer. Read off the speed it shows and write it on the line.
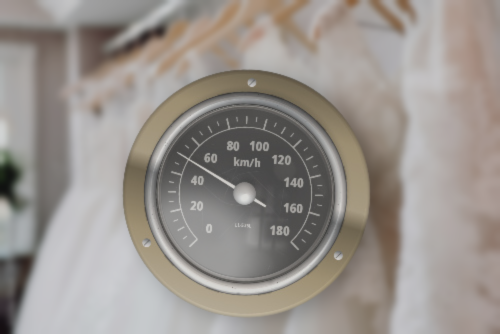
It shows 50 km/h
